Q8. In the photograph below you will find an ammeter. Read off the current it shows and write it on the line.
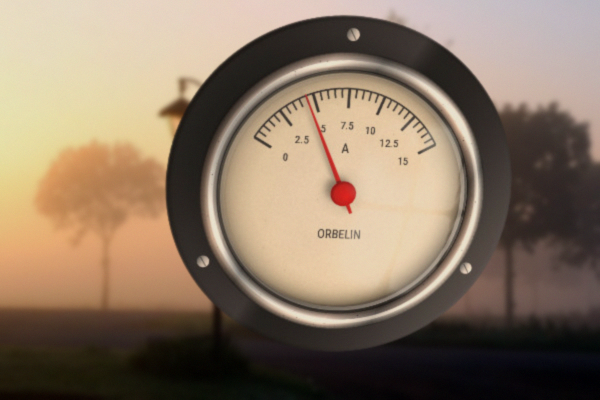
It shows 4.5 A
